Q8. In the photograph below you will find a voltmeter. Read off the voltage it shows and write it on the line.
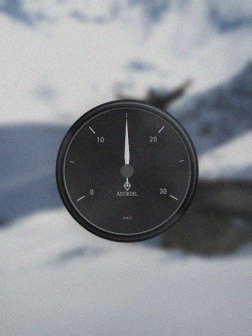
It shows 15 V
